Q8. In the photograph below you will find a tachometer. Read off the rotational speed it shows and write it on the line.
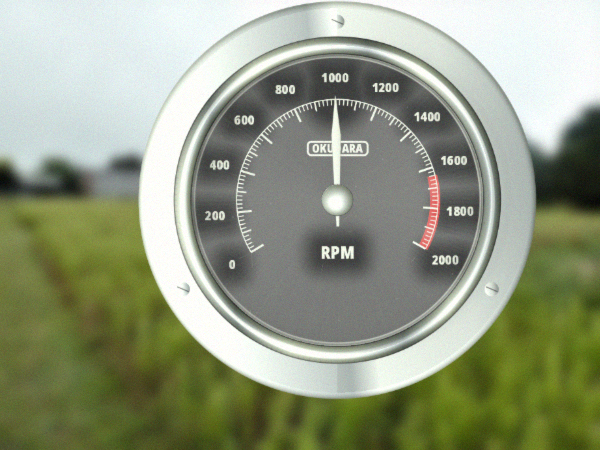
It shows 1000 rpm
